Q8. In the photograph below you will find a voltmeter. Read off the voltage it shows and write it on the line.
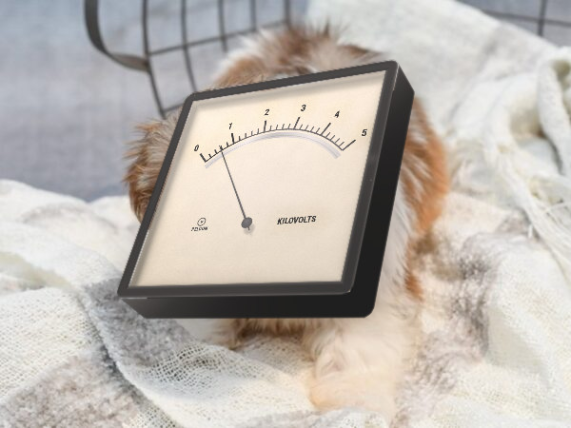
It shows 0.6 kV
